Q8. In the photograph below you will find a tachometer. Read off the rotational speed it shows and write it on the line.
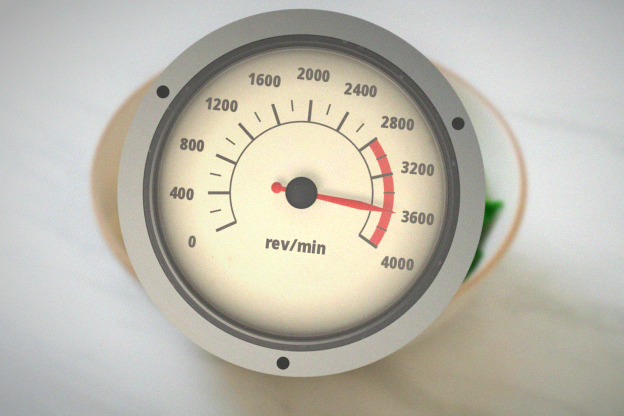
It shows 3600 rpm
